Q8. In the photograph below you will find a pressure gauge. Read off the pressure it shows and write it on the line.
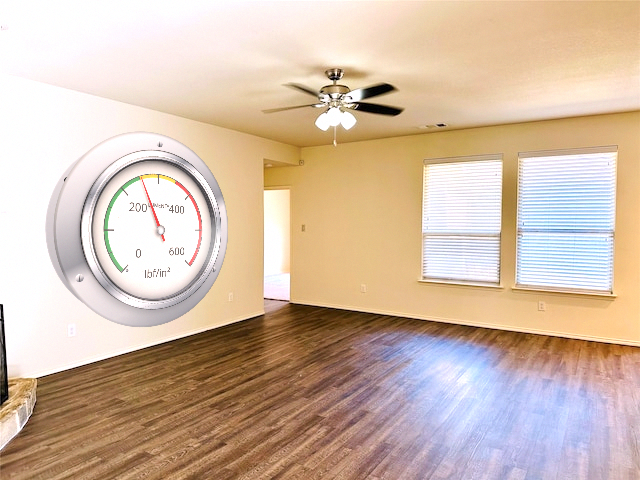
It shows 250 psi
